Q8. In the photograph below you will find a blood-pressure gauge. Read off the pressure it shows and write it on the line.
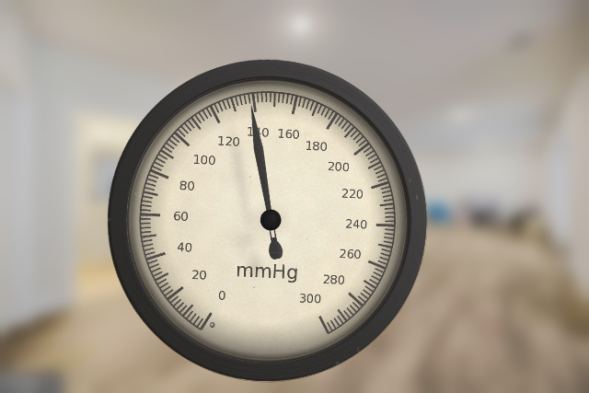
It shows 138 mmHg
